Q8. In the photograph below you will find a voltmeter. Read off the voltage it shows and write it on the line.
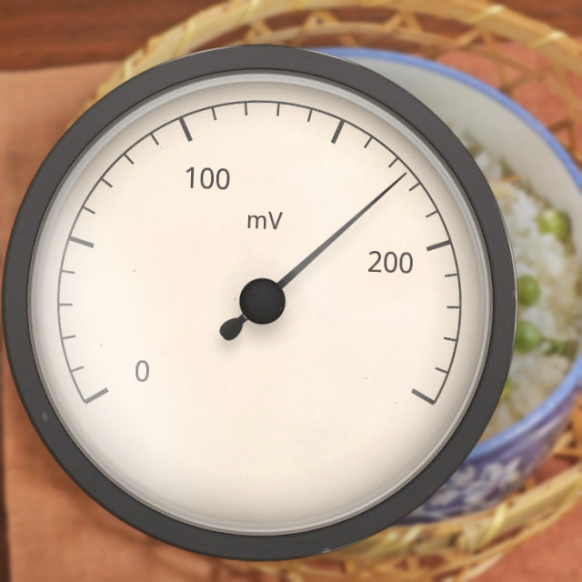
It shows 175 mV
